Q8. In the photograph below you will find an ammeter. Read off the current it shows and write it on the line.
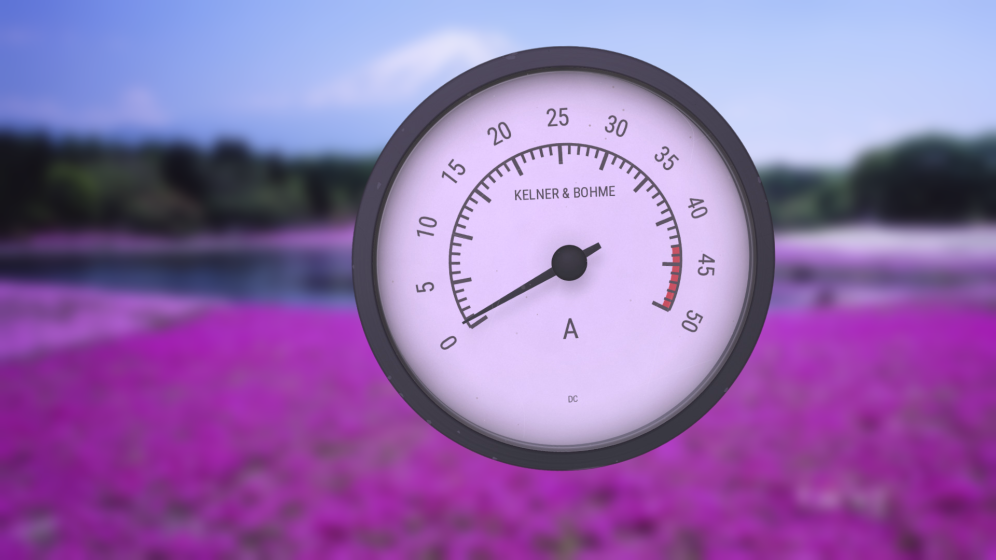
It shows 1 A
